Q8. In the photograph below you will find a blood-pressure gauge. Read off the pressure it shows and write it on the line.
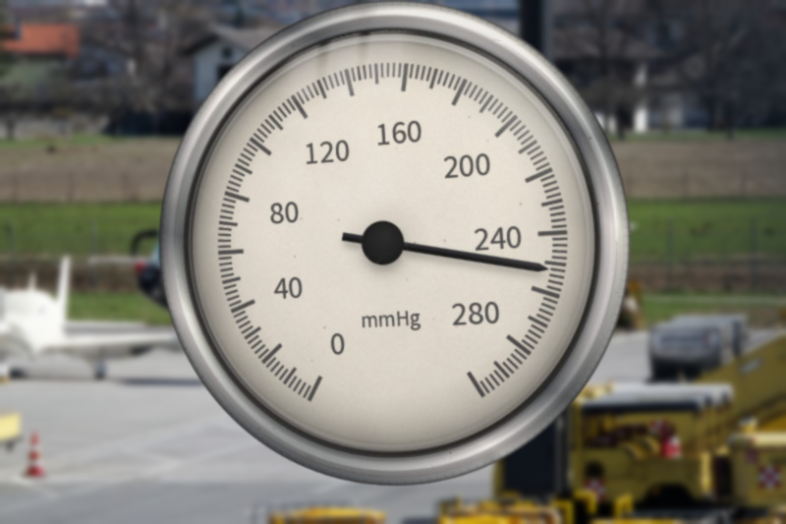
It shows 252 mmHg
